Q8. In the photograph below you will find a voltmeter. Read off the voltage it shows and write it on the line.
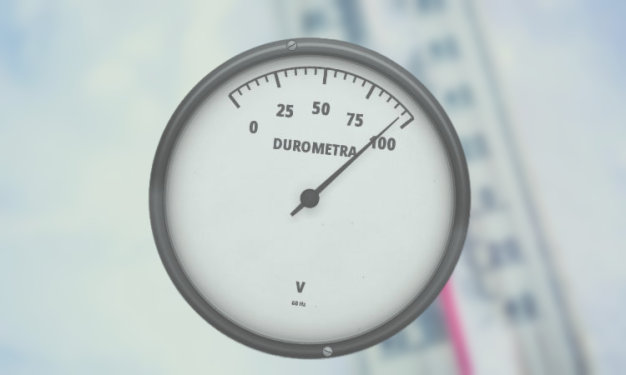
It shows 95 V
